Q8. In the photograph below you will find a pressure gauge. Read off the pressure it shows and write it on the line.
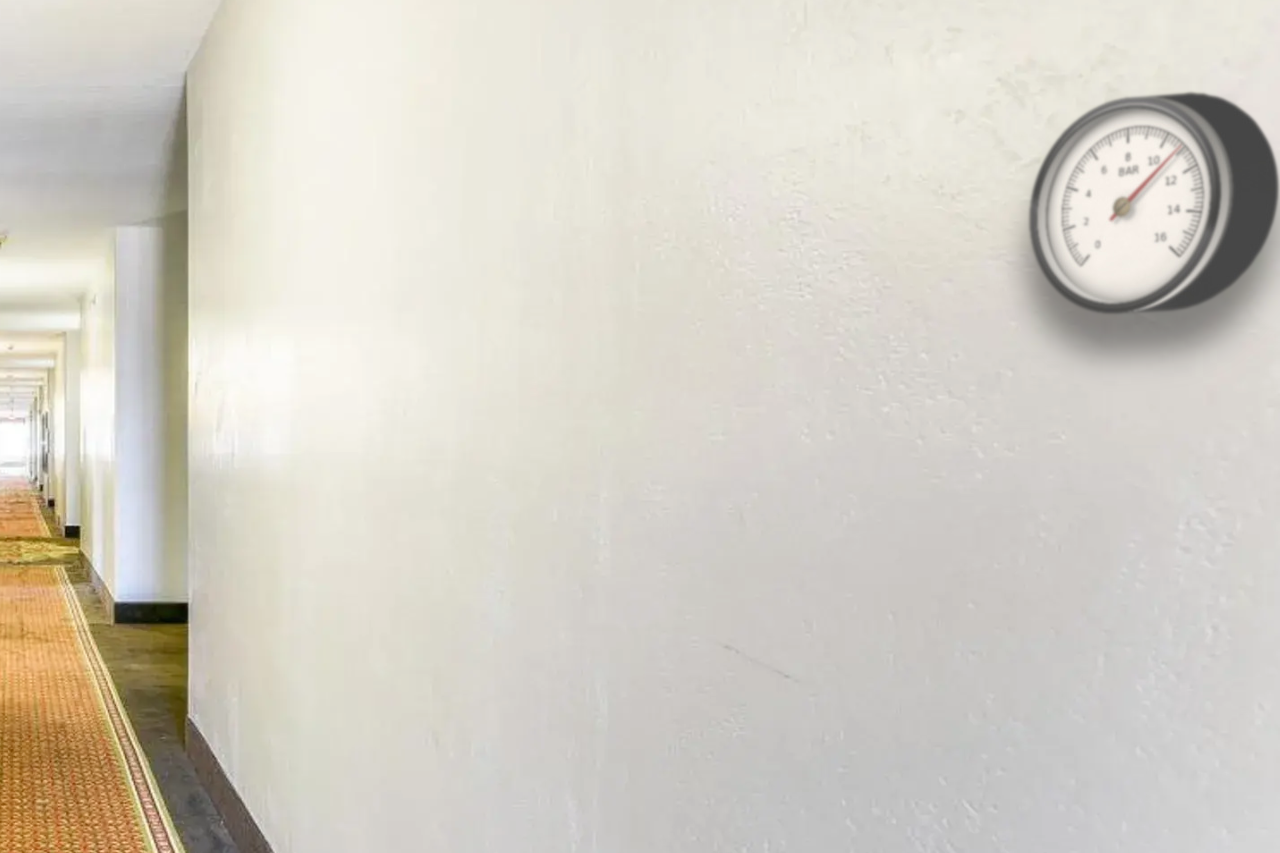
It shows 11 bar
